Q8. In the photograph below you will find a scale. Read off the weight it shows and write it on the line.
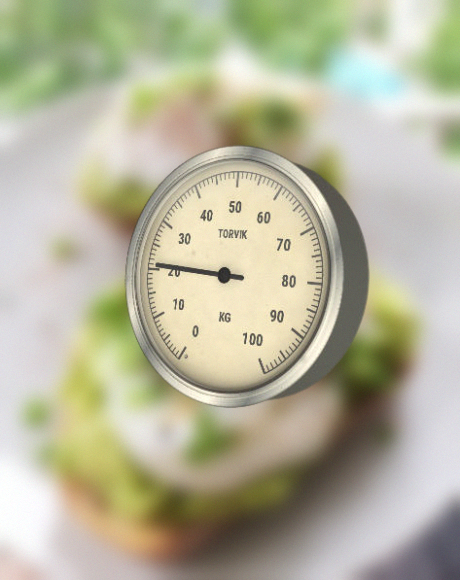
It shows 21 kg
